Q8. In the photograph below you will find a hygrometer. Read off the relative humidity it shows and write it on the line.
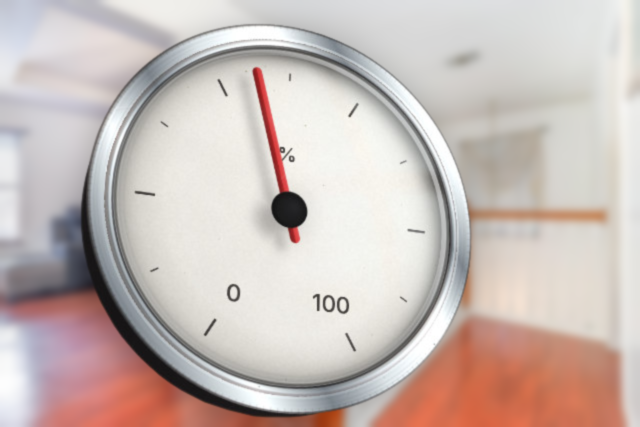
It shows 45 %
